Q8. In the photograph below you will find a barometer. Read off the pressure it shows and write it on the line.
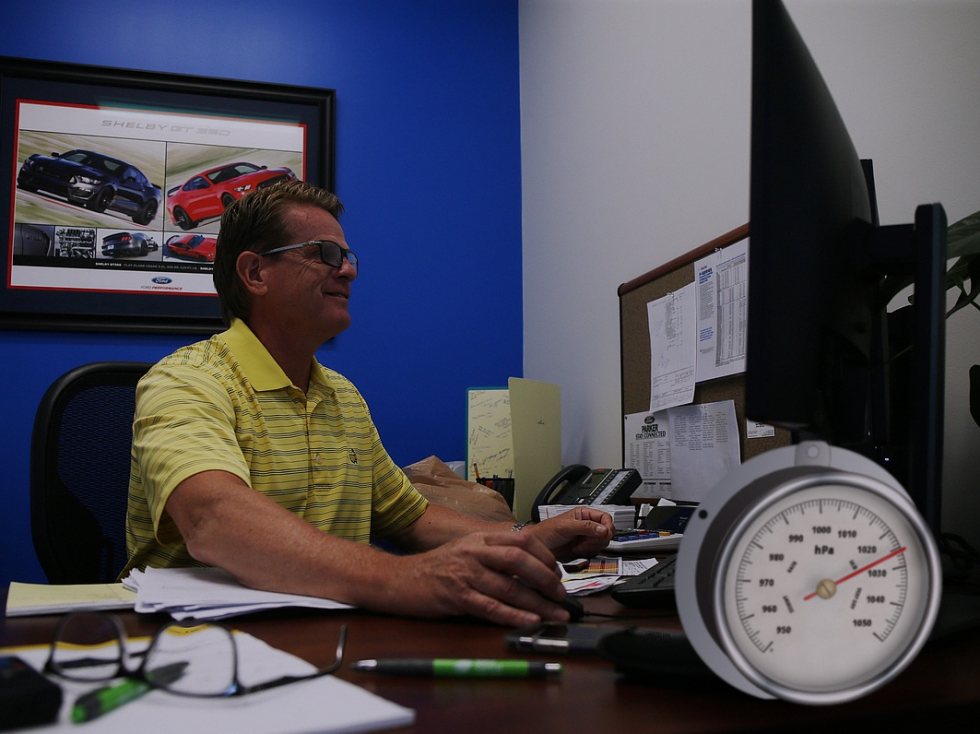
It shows 1025 hPa
